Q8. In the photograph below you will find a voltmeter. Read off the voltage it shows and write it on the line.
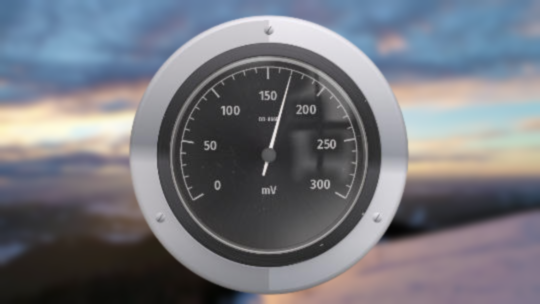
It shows 170 mV
